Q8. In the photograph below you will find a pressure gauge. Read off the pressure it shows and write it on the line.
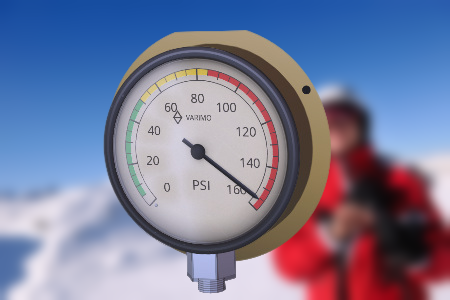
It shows 155 psi
